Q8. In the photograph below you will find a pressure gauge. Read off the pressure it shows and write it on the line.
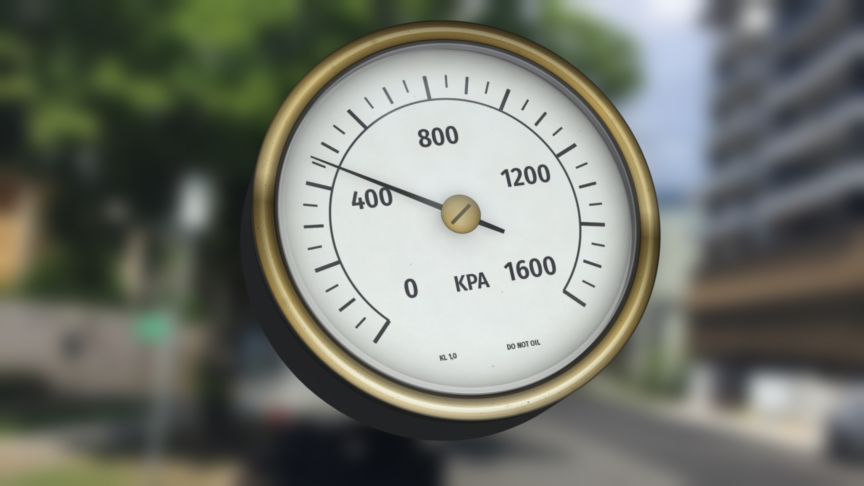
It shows 450 kPa
